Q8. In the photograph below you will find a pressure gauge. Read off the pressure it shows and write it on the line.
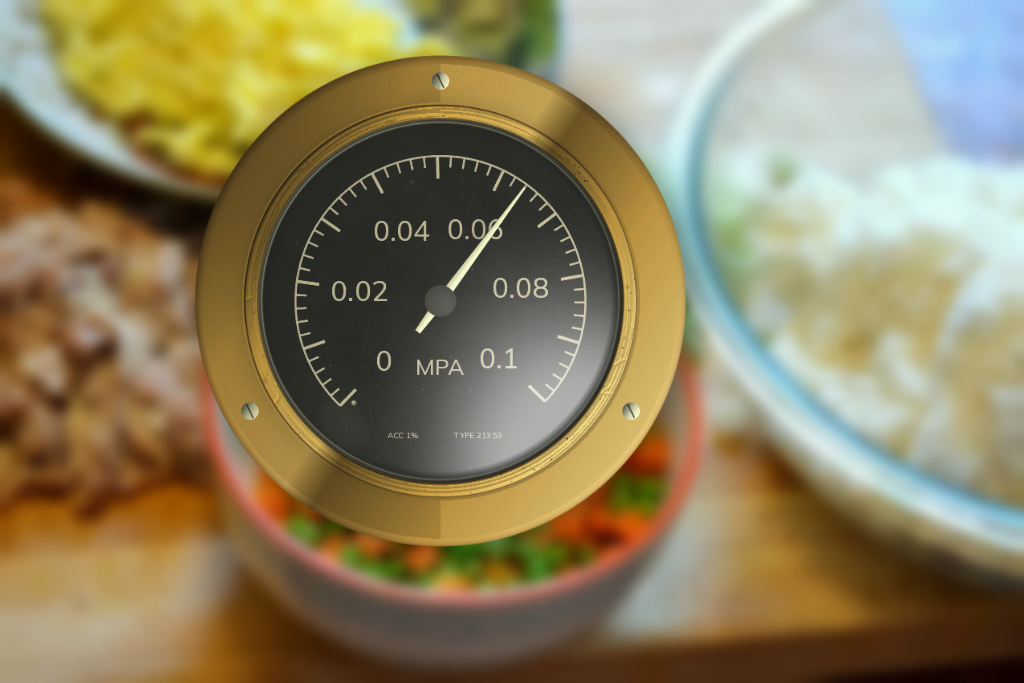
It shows 0.064 MPa
